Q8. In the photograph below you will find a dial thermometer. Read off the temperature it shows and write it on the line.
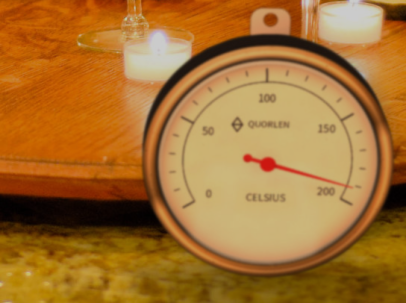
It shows 190 °C
